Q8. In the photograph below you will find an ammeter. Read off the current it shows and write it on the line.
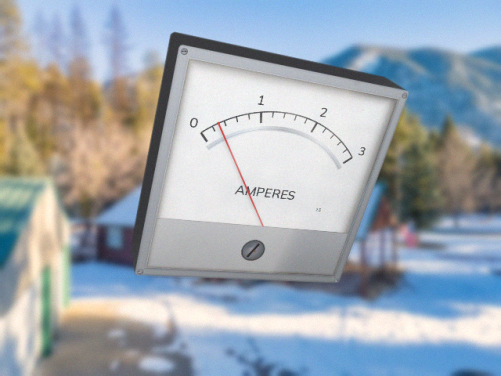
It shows 0.3 A
